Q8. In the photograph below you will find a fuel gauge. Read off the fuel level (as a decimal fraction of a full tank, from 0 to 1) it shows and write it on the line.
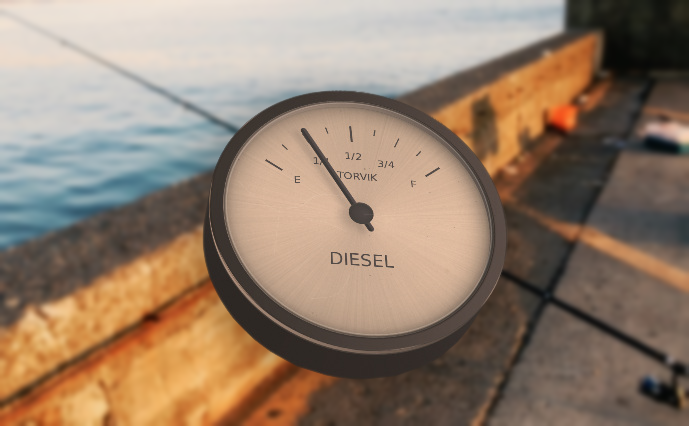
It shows 0.25
